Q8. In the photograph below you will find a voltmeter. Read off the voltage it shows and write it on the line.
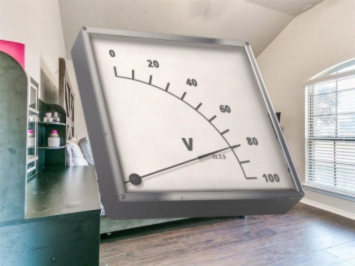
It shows 80 V
